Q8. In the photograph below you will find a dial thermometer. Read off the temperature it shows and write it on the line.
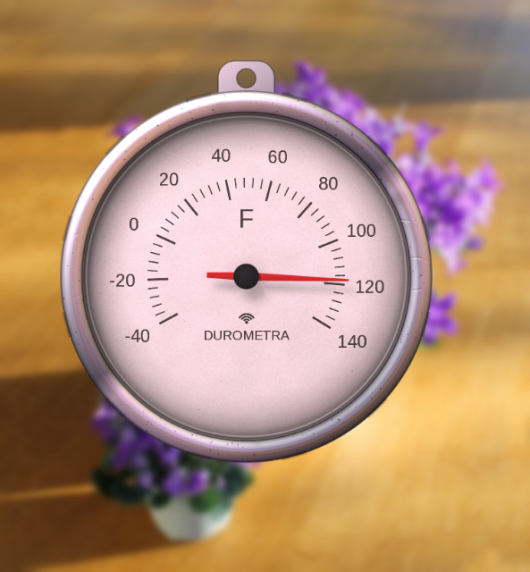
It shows 118 °F
